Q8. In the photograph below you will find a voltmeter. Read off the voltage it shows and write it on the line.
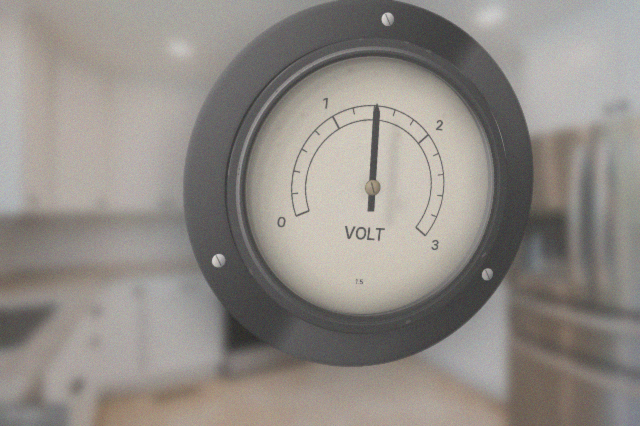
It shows 1.4 V
